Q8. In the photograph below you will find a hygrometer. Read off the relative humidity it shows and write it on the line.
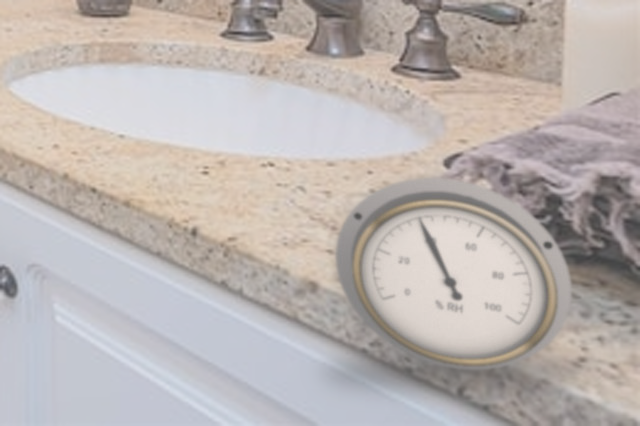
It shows 40 %
